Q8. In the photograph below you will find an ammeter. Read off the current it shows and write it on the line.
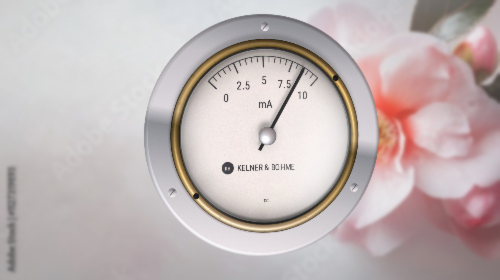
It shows 8.5 mA
